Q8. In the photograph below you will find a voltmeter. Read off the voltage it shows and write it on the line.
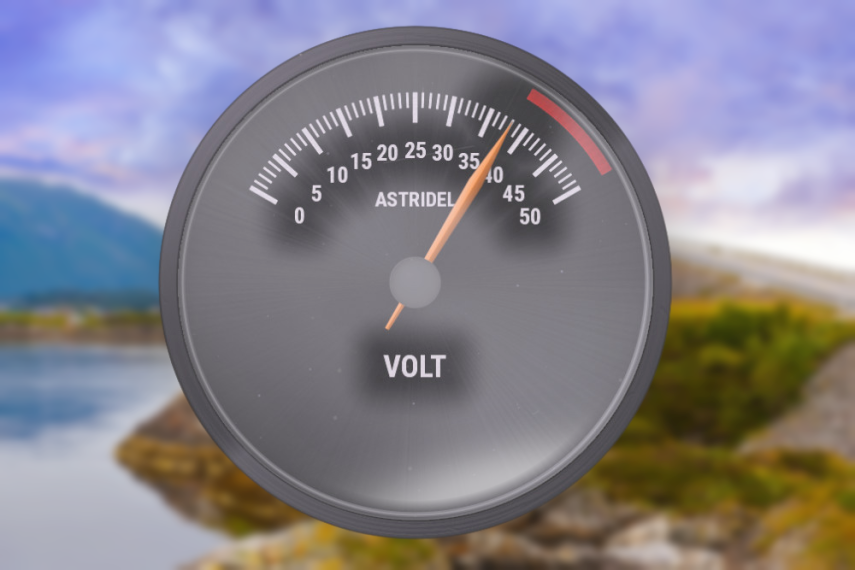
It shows 38 V
